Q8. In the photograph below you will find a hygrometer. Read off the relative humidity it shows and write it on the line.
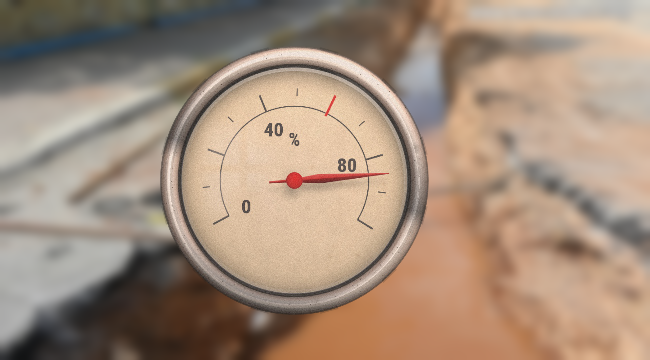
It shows 85 %
